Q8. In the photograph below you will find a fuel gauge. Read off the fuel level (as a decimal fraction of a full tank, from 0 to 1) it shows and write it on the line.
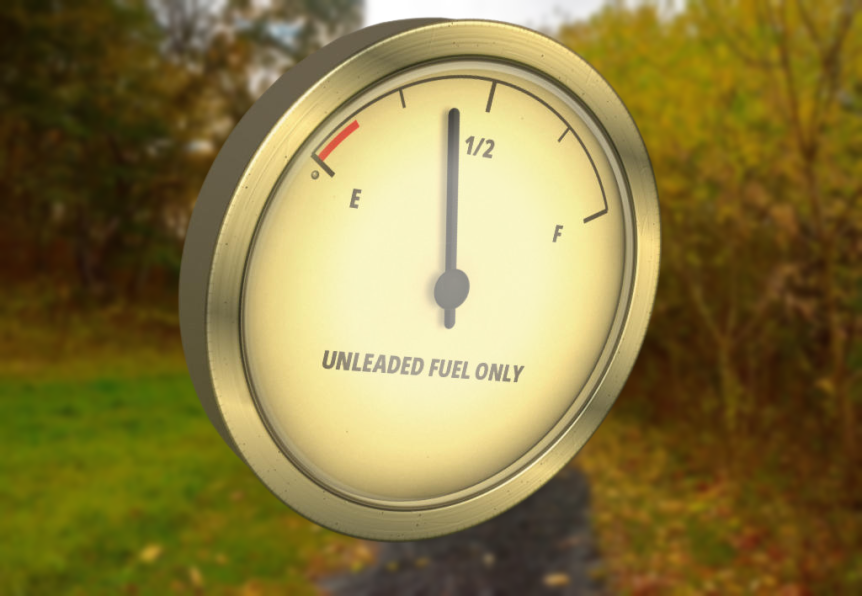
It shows 0.375
